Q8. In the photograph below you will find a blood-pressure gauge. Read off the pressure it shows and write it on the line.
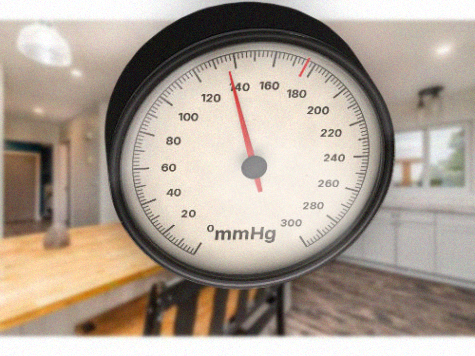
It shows 136 mmHg
